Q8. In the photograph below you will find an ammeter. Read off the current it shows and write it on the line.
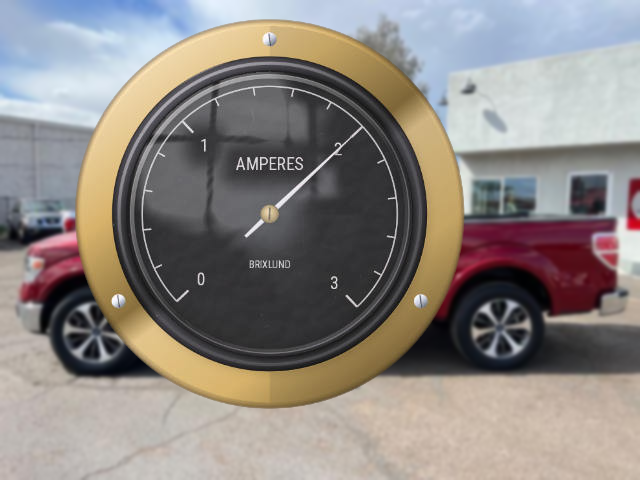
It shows 2 A
